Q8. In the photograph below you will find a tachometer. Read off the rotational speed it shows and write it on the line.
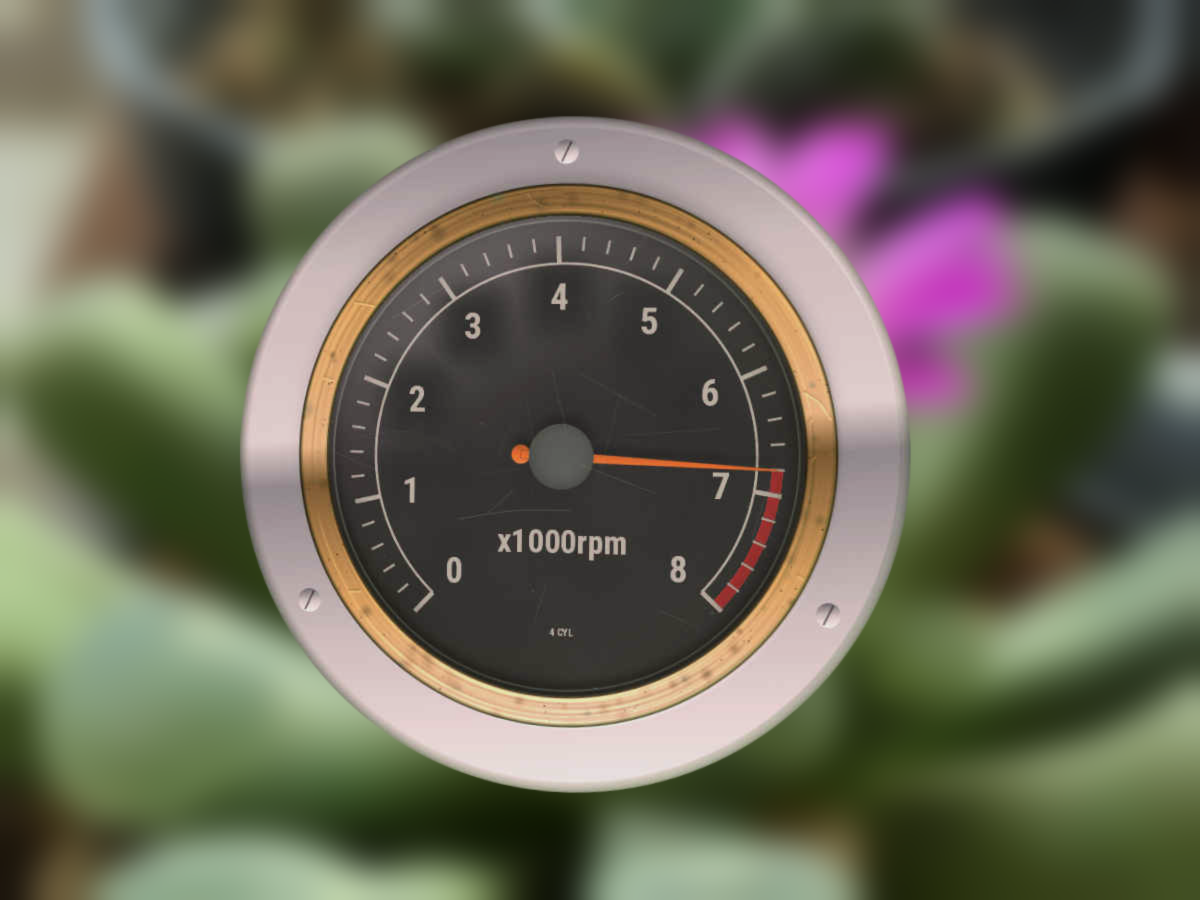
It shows 6800 rpm
